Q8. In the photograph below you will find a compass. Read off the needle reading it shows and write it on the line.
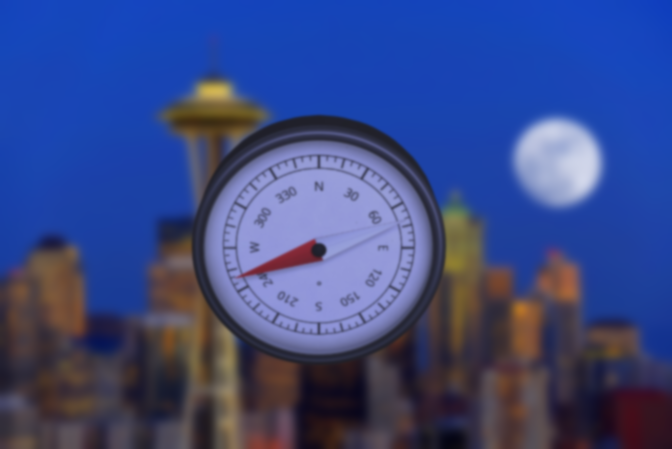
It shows 250 °
